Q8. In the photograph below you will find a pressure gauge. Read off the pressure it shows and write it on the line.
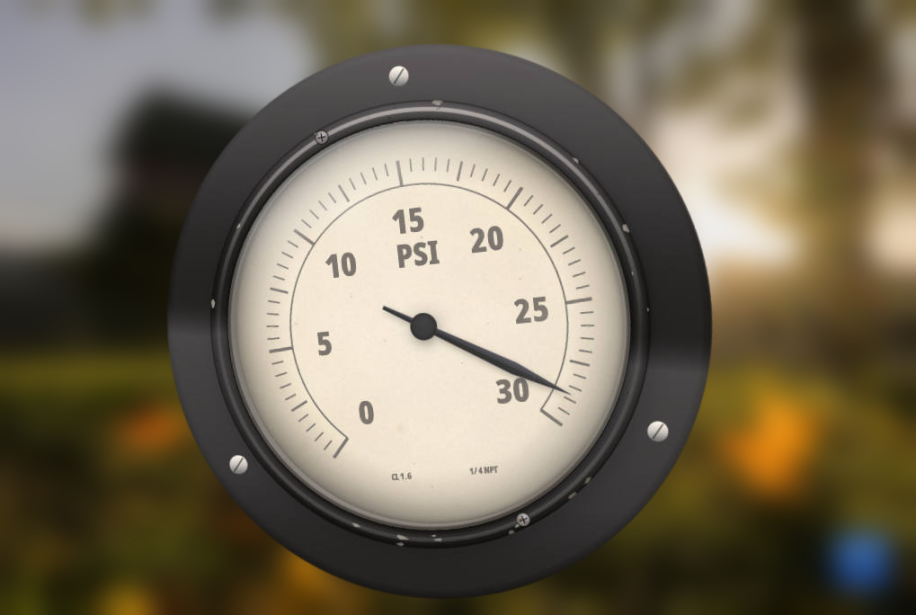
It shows 28.75 psi
